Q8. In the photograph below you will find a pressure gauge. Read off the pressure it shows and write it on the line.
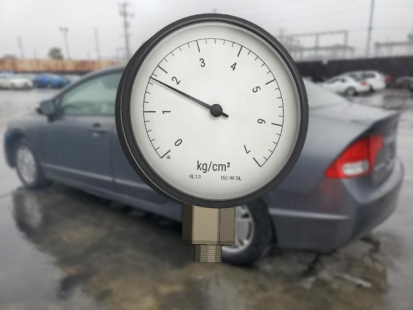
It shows 1.7 kg/cm²
